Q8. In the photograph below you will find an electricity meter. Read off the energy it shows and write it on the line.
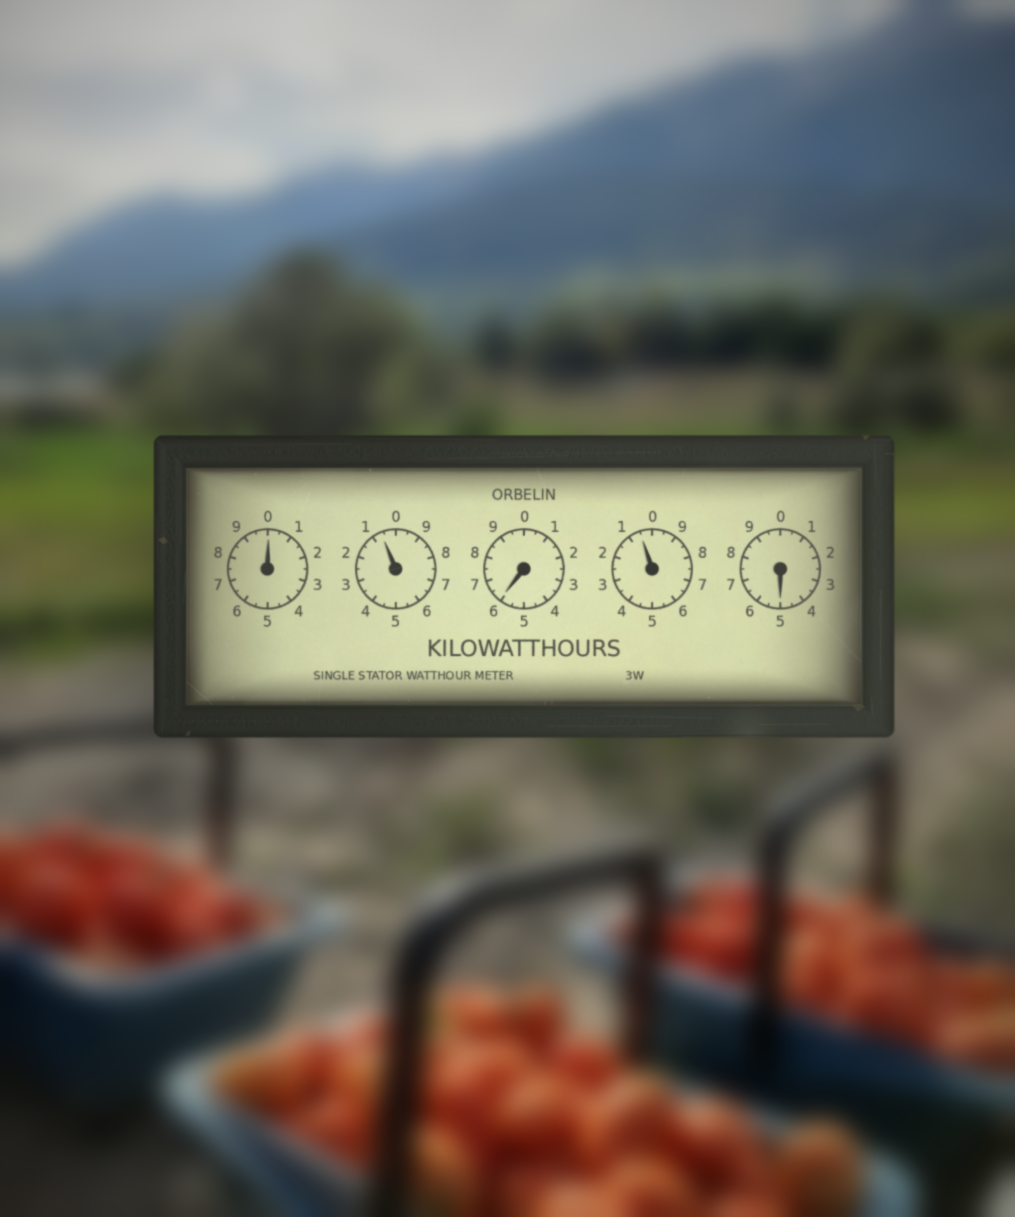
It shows 605 kWh
